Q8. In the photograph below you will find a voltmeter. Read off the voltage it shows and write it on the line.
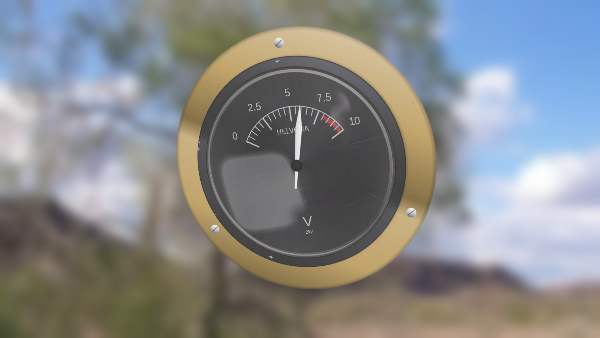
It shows 6 V
